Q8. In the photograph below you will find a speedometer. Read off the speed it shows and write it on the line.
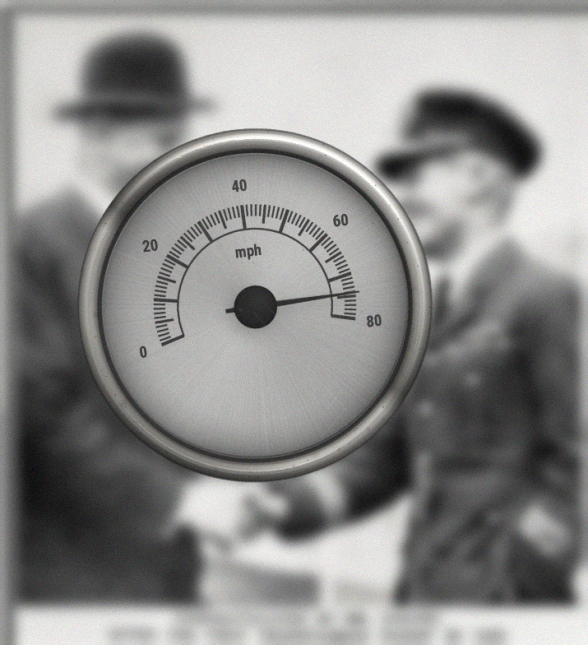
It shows 74 mph
